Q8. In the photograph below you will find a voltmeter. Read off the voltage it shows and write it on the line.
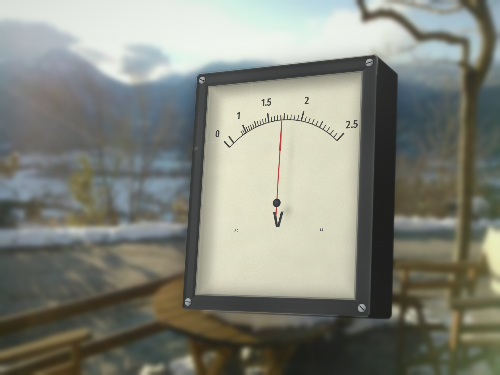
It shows 1.75 V
